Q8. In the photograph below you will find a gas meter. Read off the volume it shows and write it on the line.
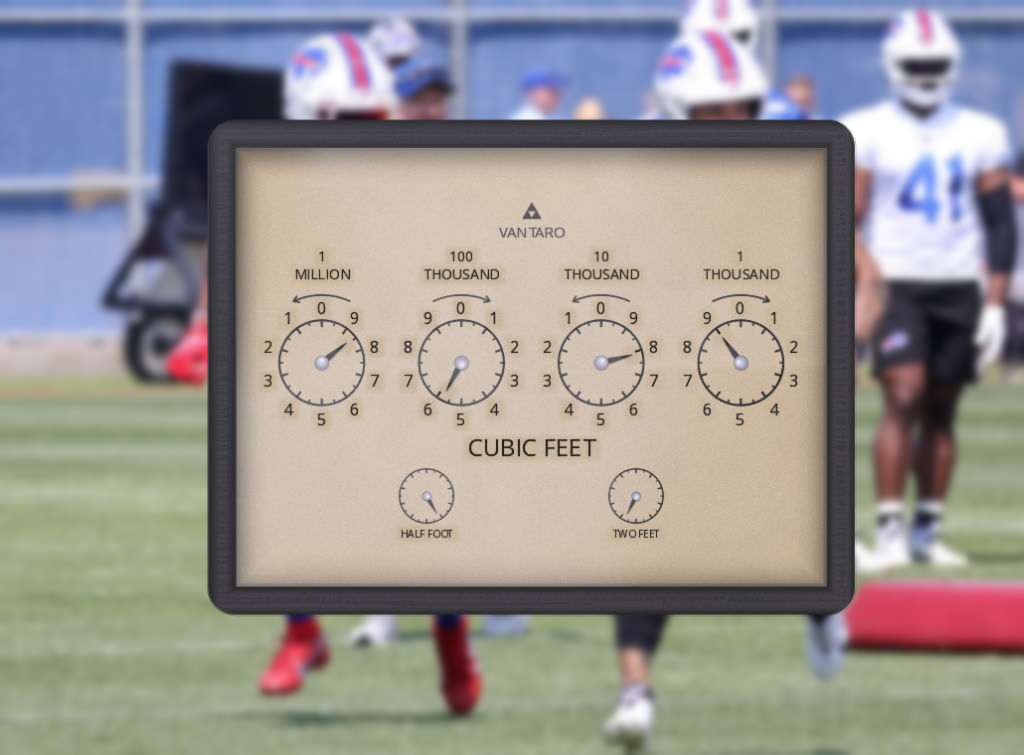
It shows 857900 ft³
